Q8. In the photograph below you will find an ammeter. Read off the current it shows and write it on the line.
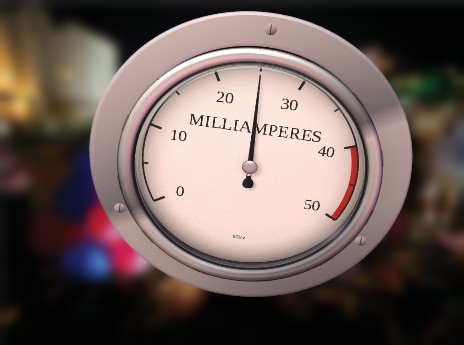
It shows 25 mA
